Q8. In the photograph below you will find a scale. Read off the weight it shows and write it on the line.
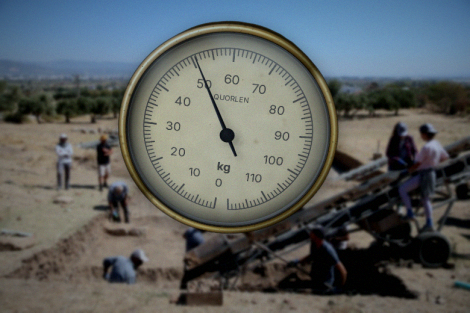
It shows 51 kg
